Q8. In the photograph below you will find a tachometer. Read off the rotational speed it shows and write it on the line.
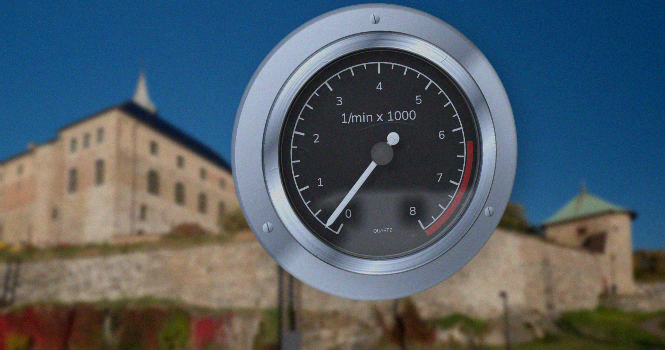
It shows 250 rpm
